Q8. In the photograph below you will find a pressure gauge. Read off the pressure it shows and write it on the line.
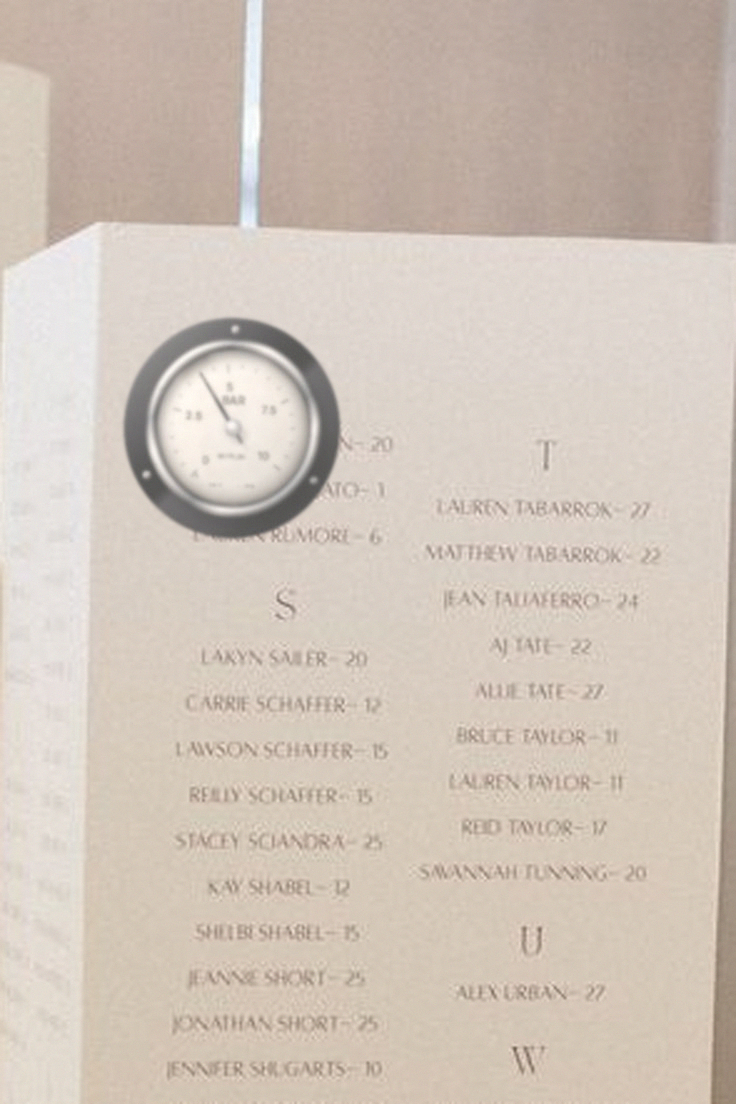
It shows 4 bar
